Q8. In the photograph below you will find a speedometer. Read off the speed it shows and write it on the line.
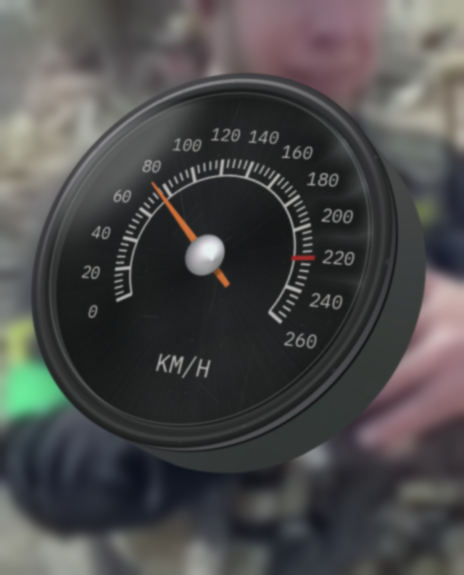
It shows 76 km/h
